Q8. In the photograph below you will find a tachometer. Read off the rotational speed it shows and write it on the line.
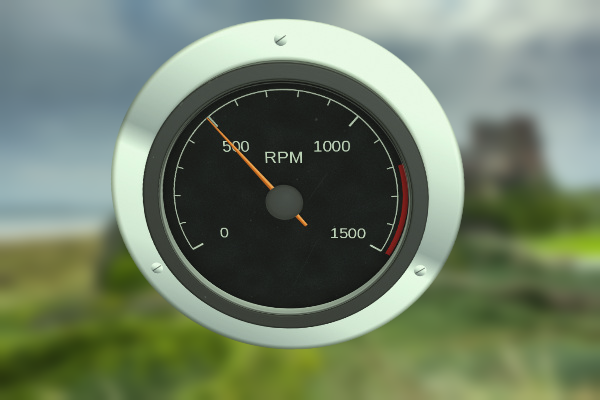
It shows 500 rpm
